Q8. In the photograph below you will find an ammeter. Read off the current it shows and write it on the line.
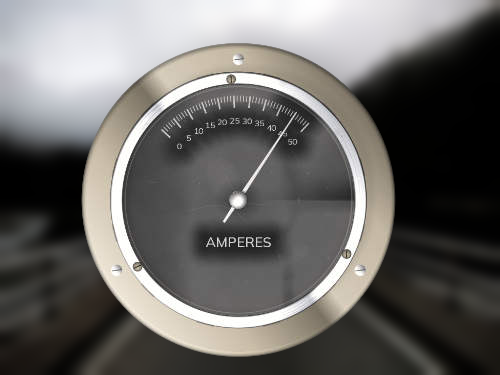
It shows 45 A
